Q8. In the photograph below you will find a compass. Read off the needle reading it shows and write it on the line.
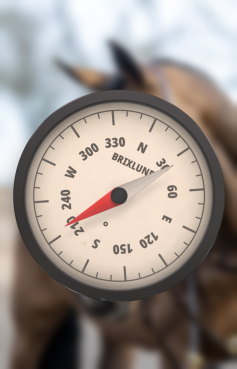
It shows 215 °
